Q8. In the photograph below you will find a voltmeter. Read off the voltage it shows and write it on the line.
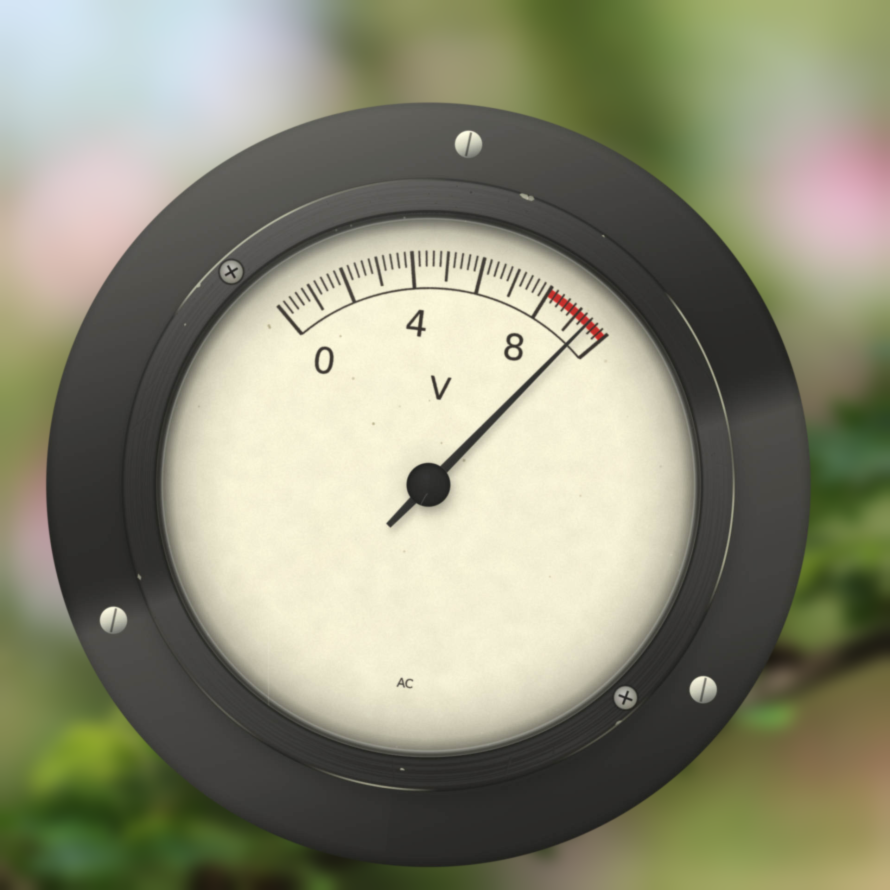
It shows 9.4 V
